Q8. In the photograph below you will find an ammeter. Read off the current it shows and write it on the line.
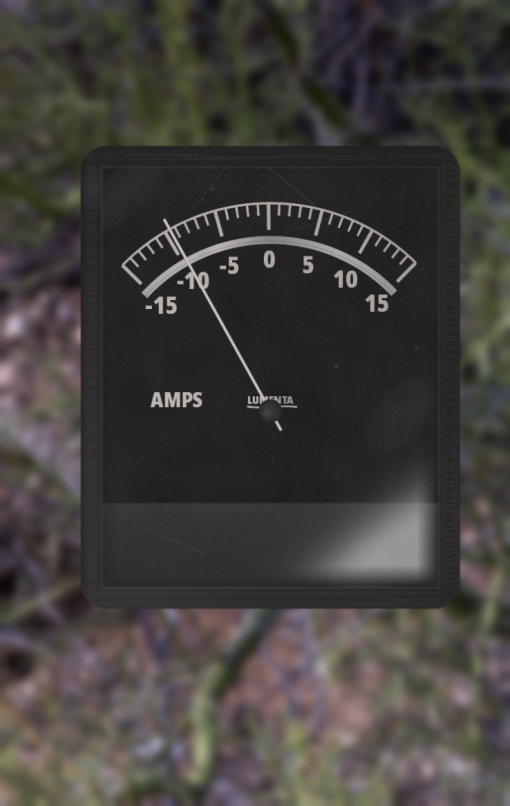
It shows -9.5 A
